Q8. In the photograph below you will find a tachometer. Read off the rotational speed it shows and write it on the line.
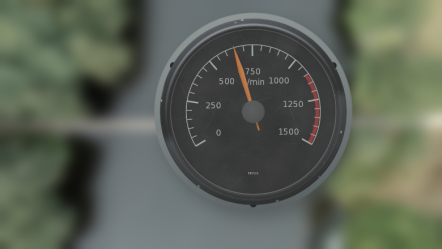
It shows 650 rpm
